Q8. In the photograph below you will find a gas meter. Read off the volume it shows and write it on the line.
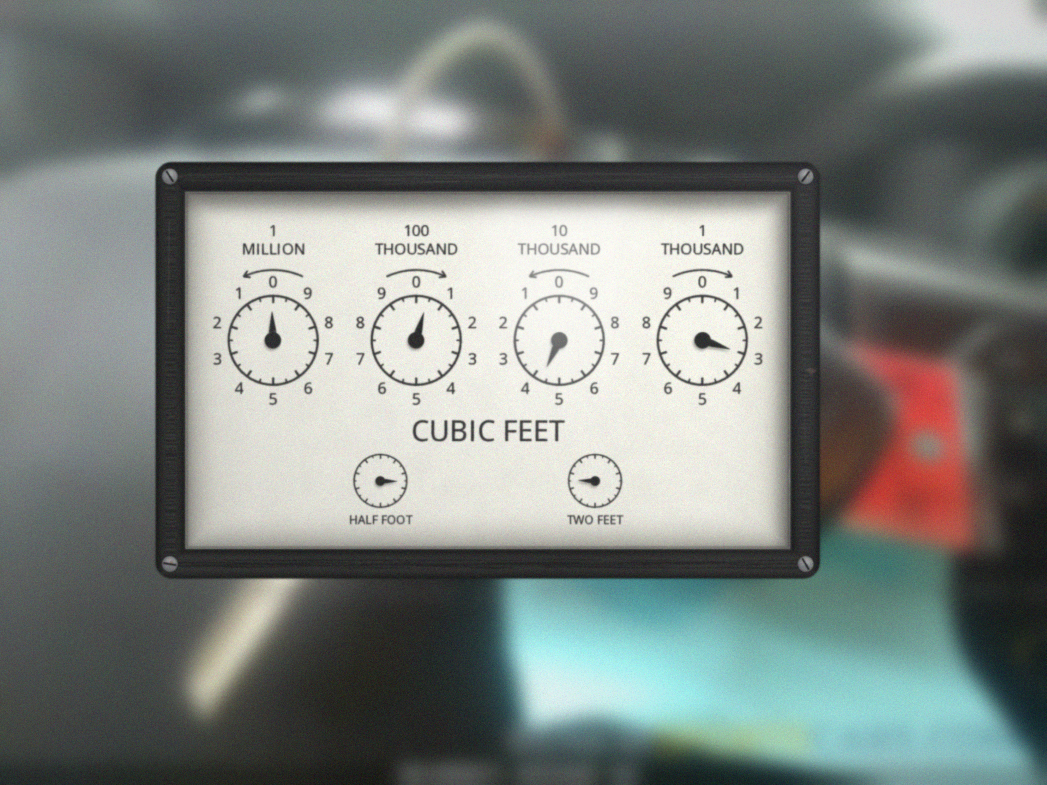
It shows 4300 ft³
